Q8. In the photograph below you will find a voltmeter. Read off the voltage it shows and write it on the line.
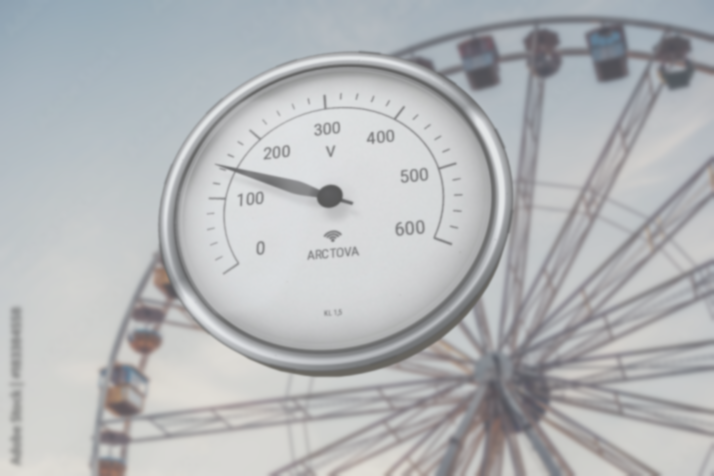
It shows 140 V
